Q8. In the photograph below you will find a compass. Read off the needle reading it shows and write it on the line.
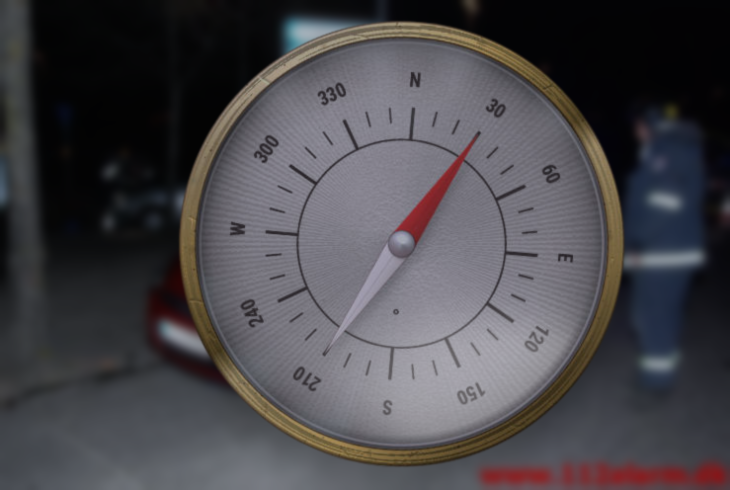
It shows 30 °
